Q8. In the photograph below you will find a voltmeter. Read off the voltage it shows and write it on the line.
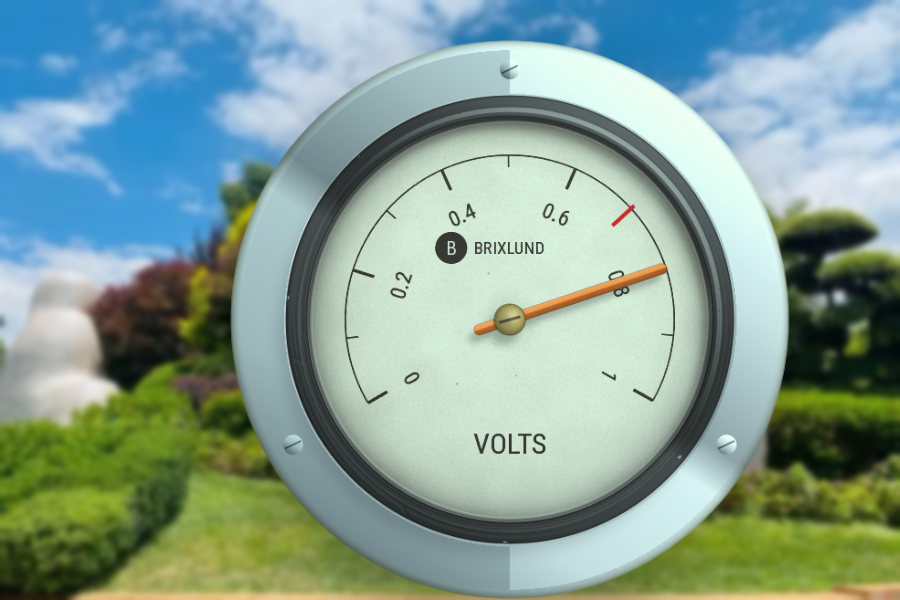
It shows 0.8 V
